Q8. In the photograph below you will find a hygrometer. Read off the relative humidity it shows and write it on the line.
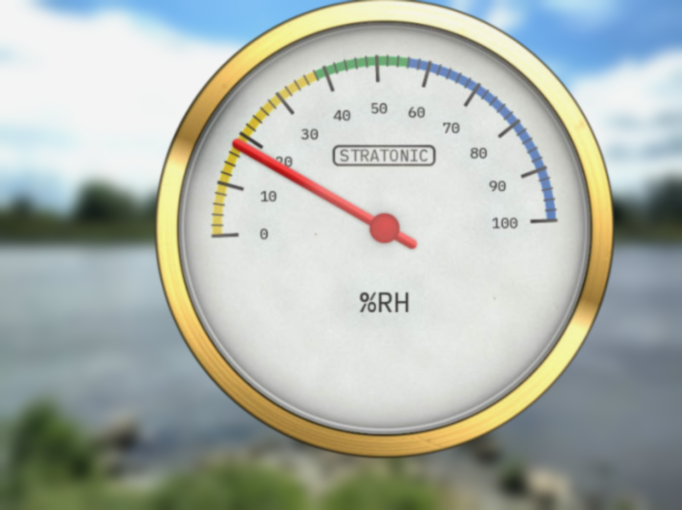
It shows 18 %
